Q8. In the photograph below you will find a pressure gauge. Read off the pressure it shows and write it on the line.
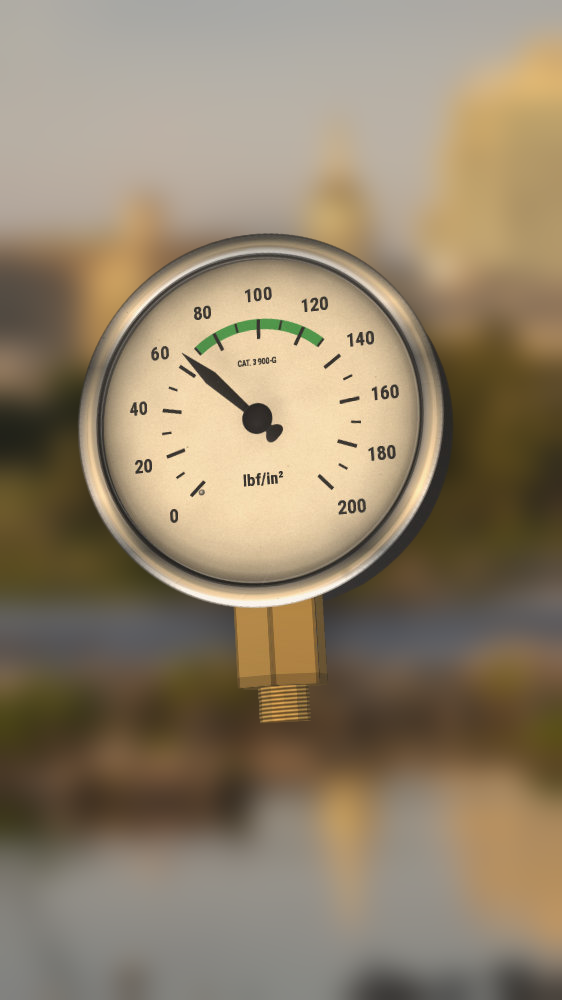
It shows 65 psi
